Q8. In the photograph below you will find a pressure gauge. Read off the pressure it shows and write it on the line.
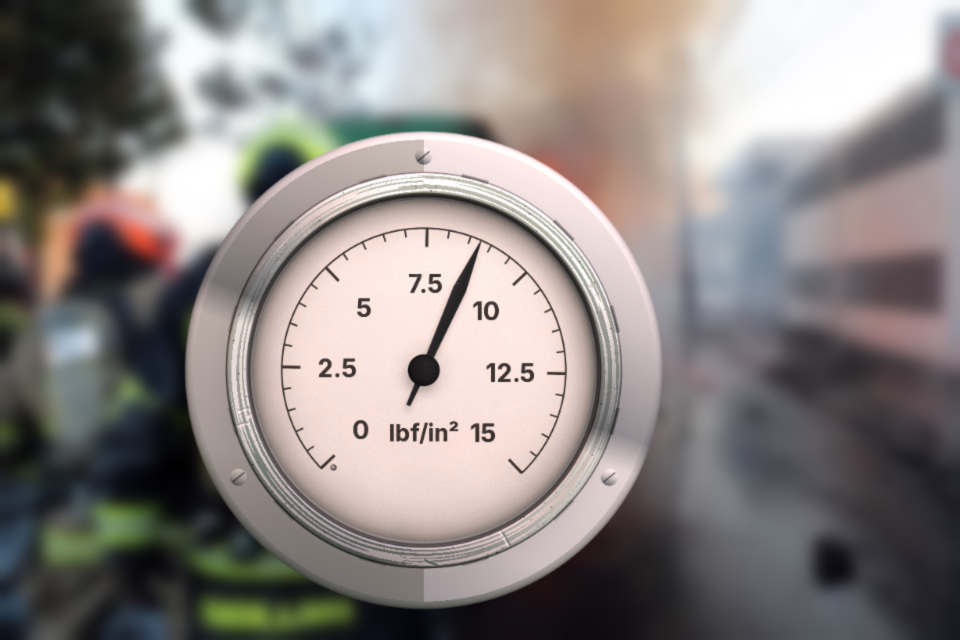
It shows 8.75 psi
